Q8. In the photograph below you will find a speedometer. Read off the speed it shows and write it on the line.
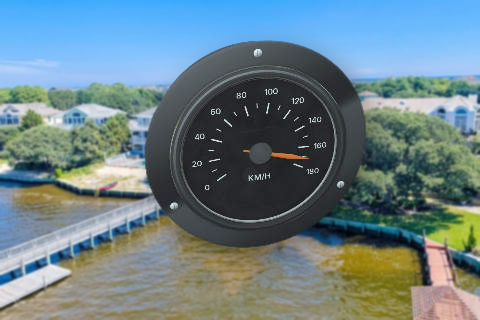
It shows 170 km/h
